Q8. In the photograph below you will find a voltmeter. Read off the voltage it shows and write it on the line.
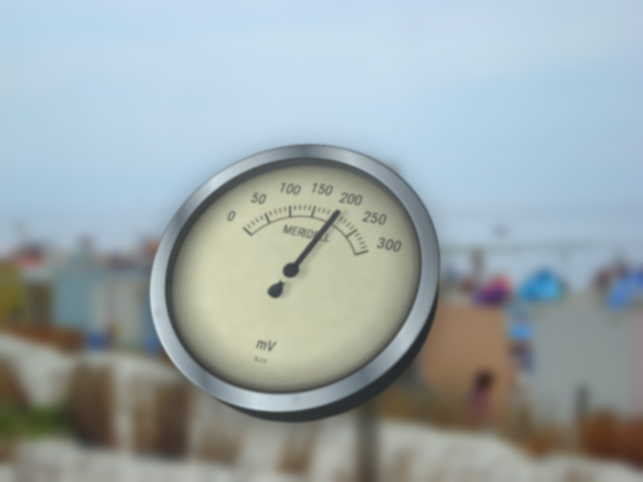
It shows 200 mV
